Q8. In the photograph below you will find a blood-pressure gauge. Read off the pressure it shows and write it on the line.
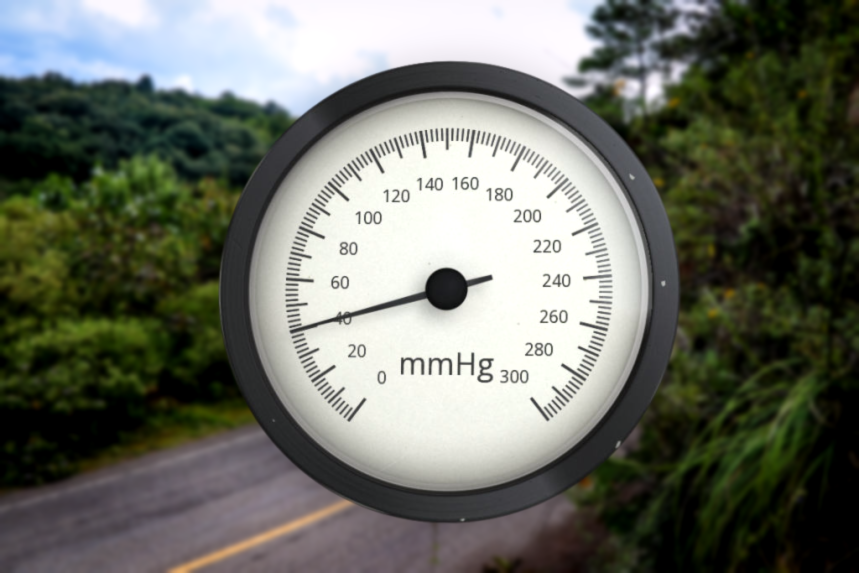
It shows 40 mmHg
